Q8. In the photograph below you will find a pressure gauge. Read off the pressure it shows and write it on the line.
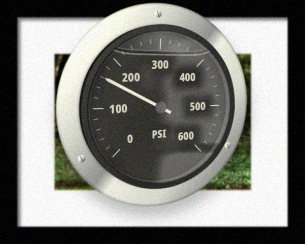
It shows 160 psi
